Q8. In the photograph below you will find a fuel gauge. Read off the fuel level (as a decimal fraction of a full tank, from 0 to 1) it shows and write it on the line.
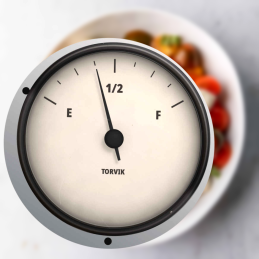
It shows 0.375
